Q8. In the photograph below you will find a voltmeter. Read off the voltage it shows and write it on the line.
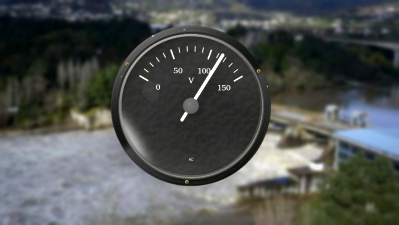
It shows 115 V
